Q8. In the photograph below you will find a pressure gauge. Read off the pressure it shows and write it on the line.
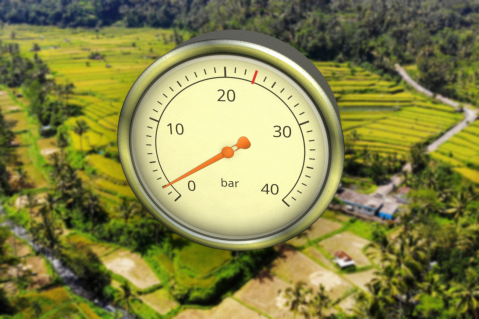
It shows 2 bar
